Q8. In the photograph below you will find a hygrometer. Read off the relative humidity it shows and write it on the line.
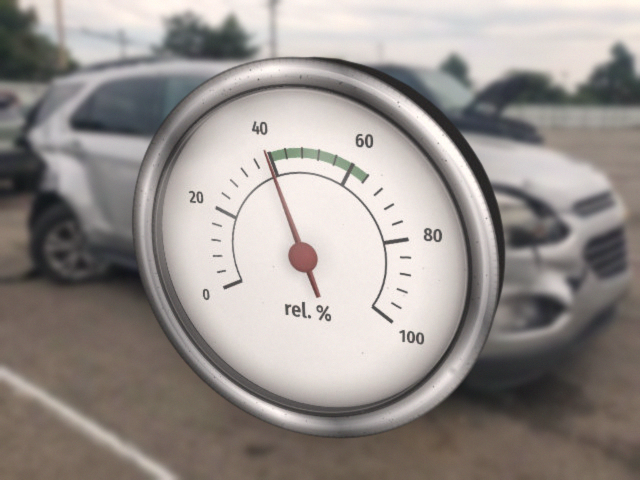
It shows 40 %
